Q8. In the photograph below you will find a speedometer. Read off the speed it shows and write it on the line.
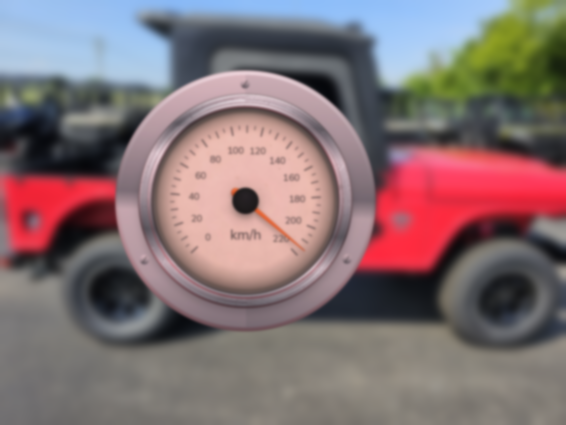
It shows 215 km/h
